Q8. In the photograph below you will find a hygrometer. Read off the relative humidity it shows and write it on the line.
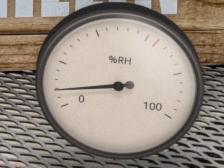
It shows 8 %
